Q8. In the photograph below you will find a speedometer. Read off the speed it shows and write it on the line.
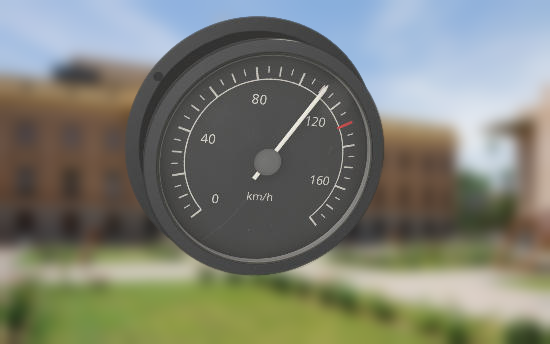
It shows 110 km/h
